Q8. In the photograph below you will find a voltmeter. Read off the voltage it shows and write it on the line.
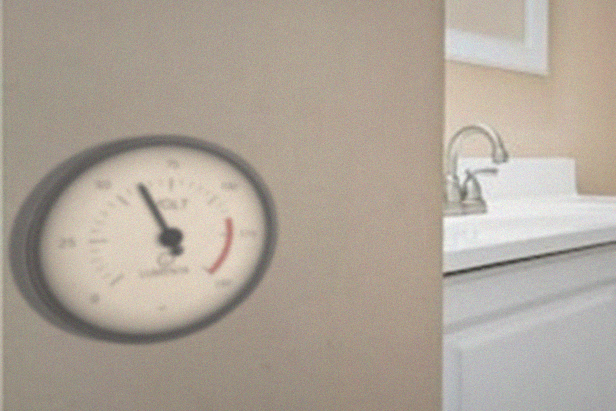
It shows 60 V
